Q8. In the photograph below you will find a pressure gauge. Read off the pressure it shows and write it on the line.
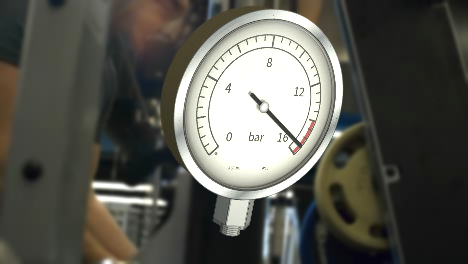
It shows 15.5 bar
